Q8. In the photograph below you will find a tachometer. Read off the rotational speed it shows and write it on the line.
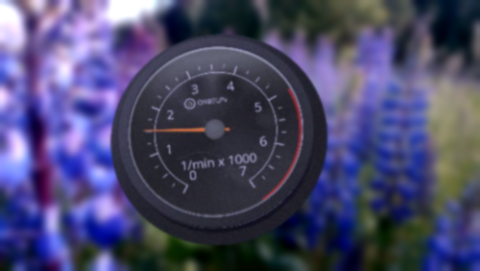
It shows 1500 rpm
